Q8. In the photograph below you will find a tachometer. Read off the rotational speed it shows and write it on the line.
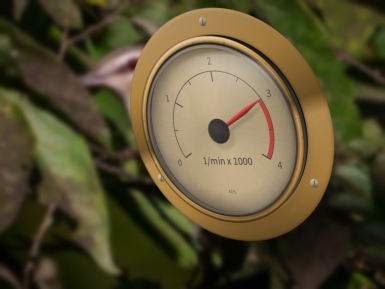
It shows 3000 rpm
